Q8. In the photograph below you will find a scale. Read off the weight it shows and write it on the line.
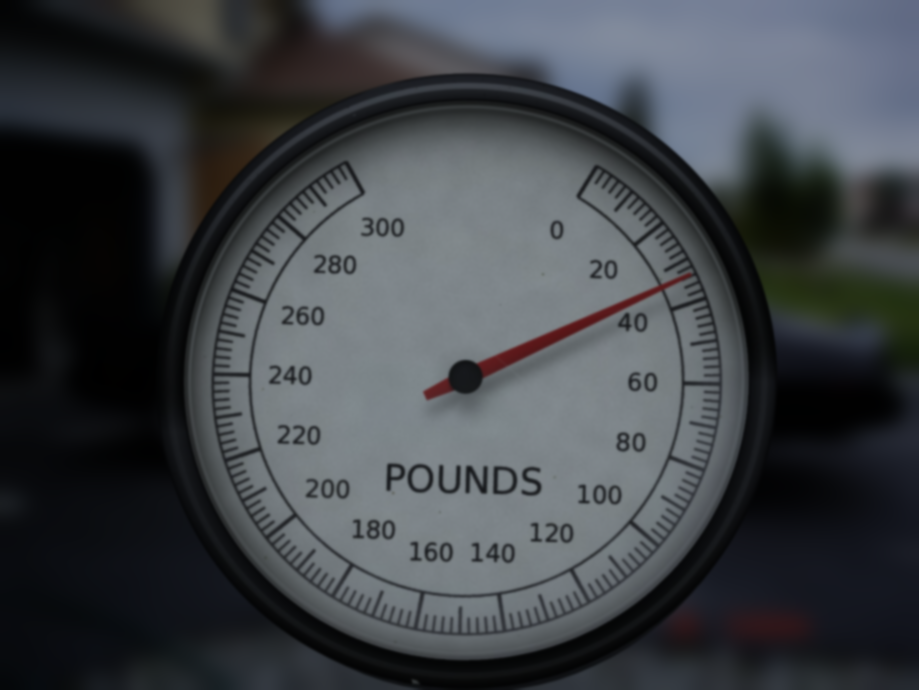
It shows 34 lb
